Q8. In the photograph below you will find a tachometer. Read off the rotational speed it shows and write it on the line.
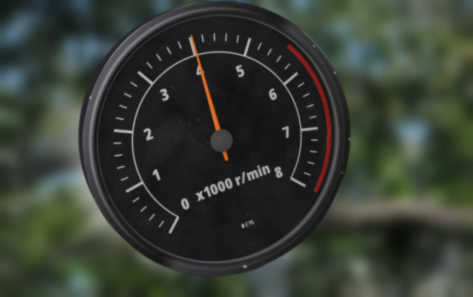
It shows 4000 rpm
